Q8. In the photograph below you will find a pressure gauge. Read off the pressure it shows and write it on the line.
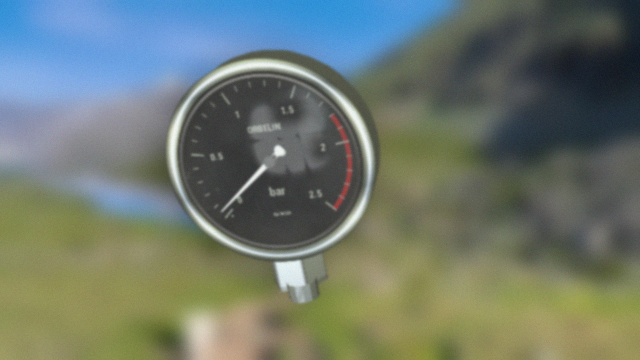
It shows 0.05 bar
